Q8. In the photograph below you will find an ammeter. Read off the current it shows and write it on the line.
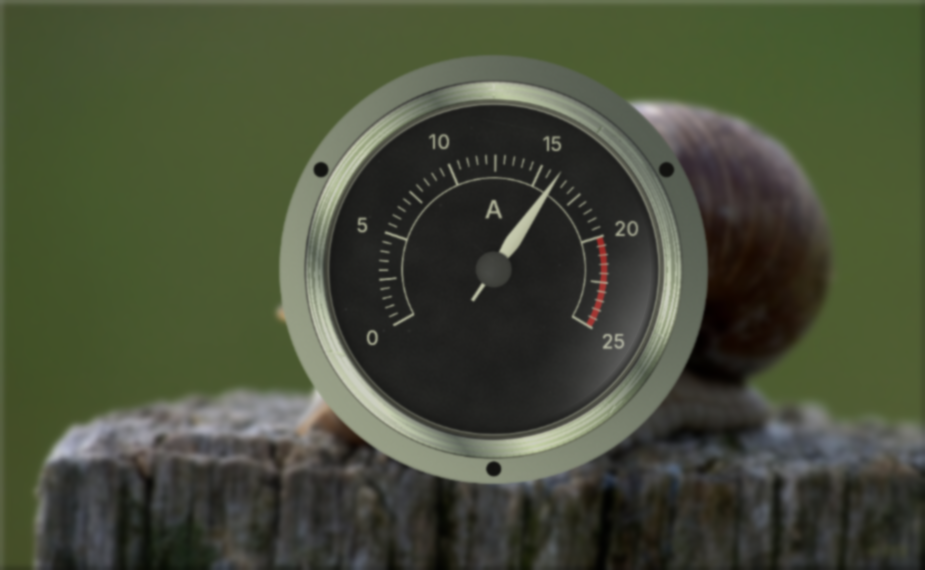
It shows 16 A
